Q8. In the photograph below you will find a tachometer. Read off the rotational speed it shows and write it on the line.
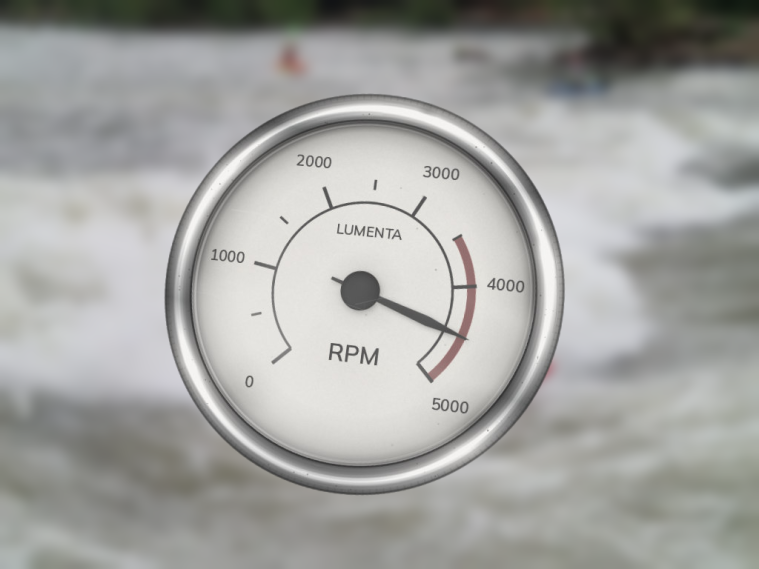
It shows 4500 rpm
